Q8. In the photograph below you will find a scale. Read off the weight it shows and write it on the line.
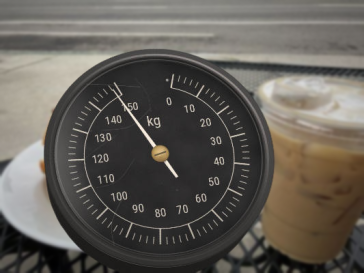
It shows 148 kg
